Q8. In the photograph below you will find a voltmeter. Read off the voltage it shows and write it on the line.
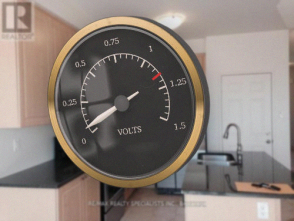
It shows 0.05 V
